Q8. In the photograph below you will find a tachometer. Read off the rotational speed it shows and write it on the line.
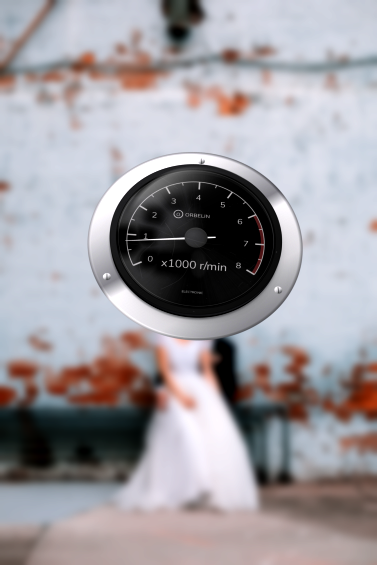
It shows 750 rpm
